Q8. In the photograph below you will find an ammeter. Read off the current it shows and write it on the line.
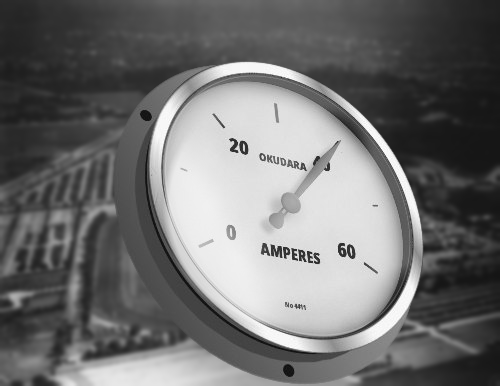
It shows 40 A
